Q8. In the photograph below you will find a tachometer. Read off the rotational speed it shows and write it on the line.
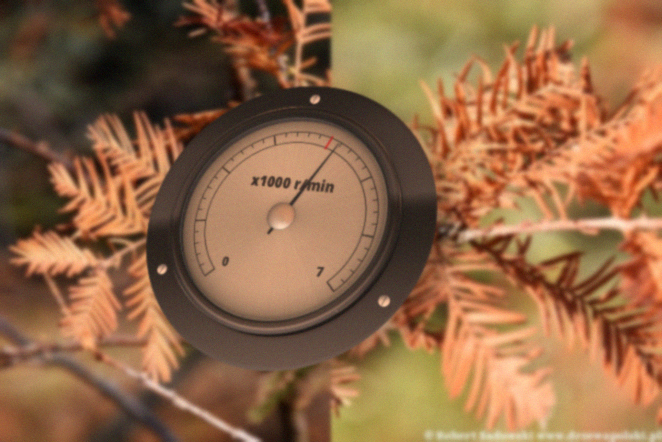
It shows 4200 rpm
